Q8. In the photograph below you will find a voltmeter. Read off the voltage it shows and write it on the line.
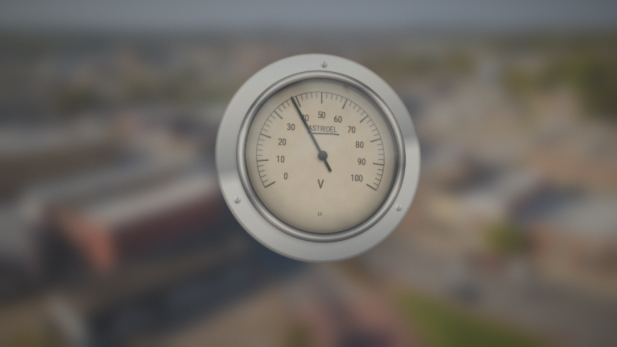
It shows 38 V
